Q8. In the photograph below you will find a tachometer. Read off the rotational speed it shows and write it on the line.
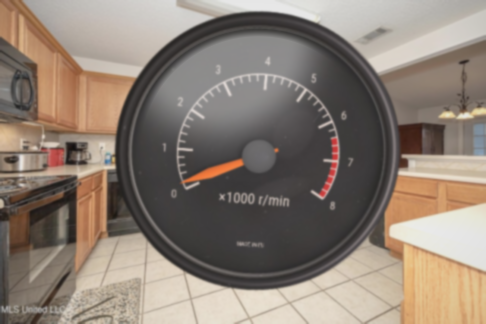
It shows 200 rpm
